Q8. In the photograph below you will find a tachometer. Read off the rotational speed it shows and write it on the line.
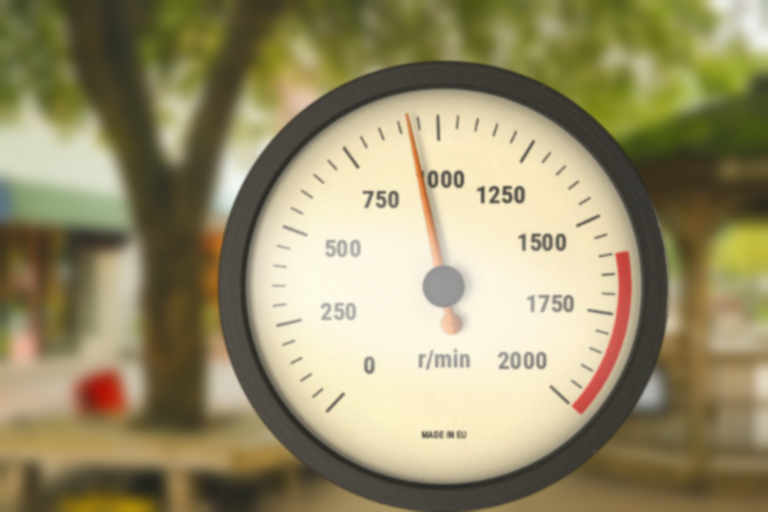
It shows 925 rpm
